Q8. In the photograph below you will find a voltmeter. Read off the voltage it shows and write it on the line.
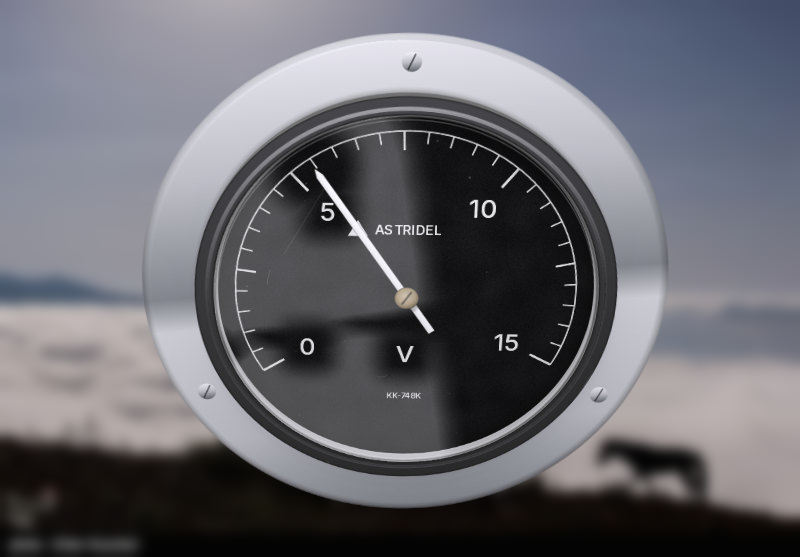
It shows 5.5 V
